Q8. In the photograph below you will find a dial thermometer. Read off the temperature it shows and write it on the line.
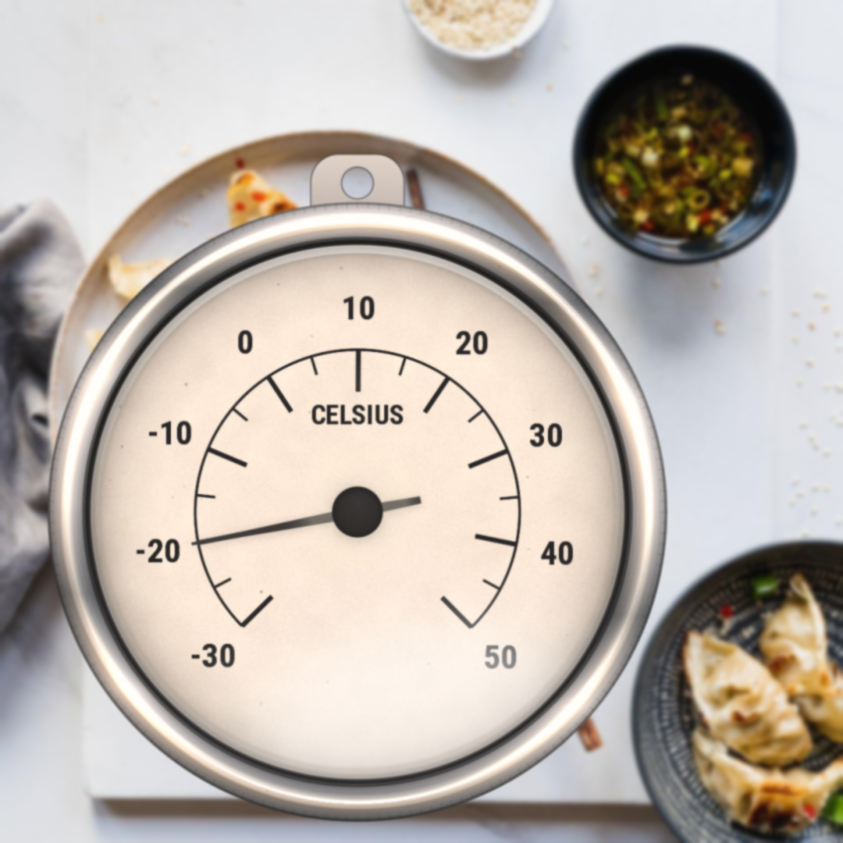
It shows -20 °C
